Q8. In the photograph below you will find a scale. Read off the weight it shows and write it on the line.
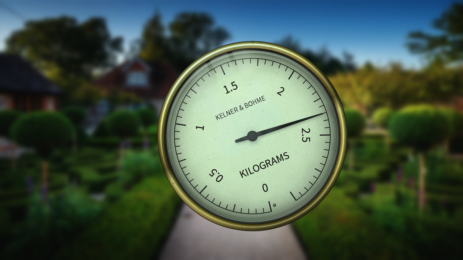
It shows 2.35 kg
